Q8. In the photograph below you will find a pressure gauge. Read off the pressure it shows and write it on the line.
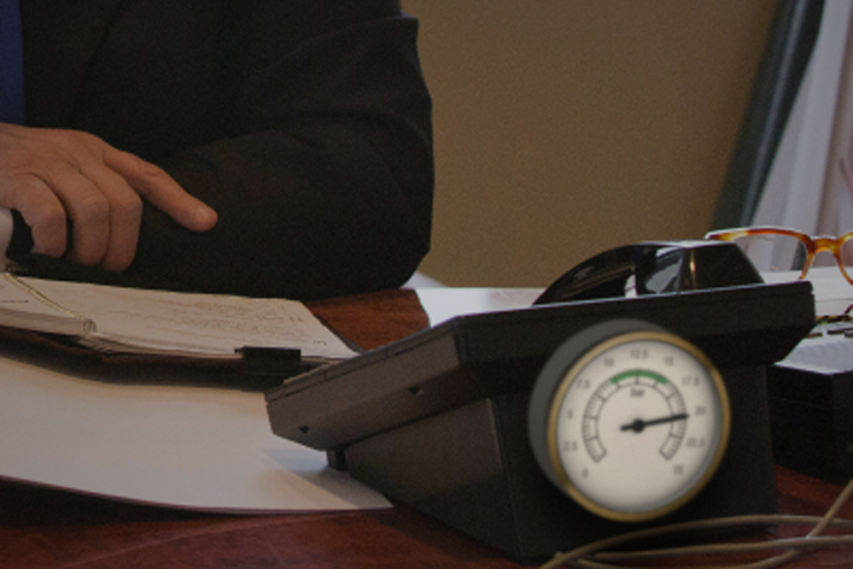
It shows 20 bar
